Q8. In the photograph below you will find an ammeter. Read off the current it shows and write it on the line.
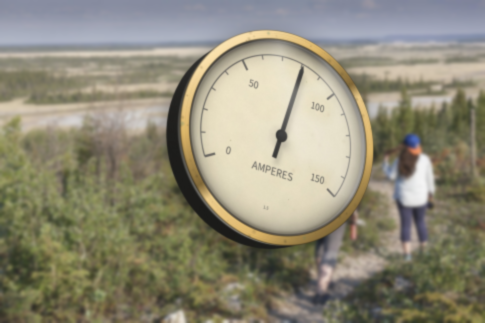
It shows 80 A
